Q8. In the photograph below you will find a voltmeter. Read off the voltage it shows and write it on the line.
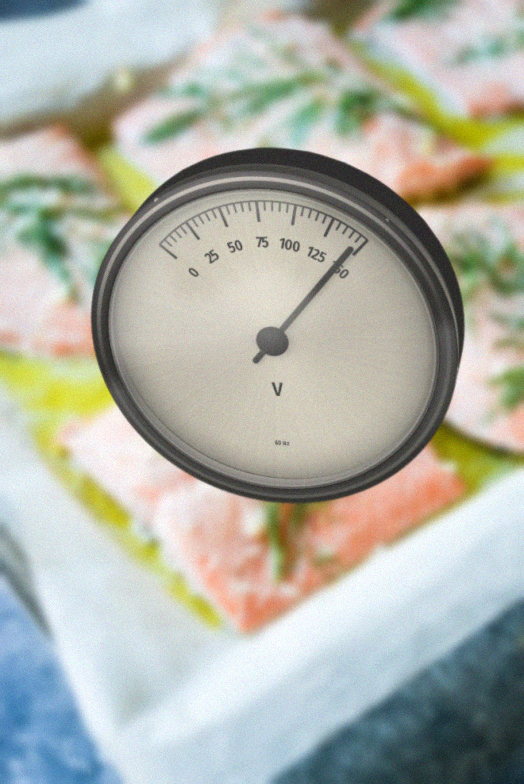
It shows 145 V
